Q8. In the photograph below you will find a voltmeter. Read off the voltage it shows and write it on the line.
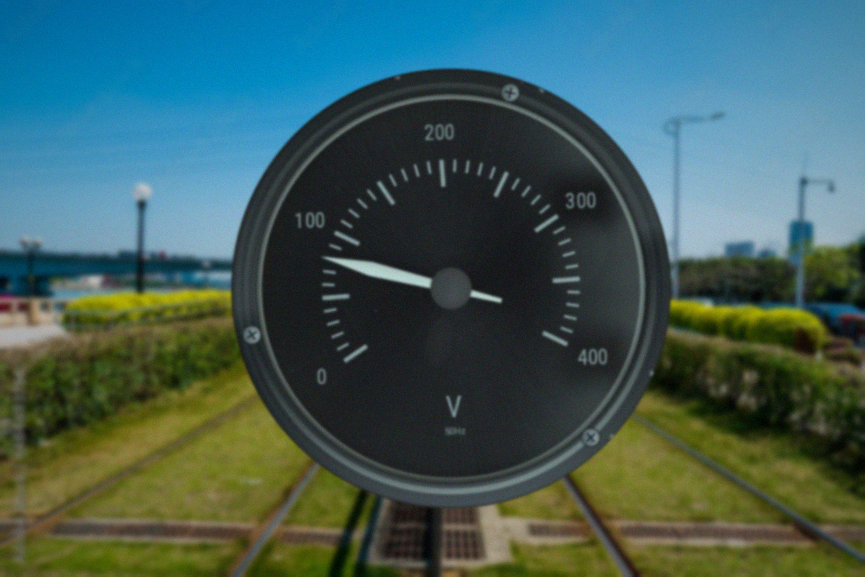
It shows 80 V
